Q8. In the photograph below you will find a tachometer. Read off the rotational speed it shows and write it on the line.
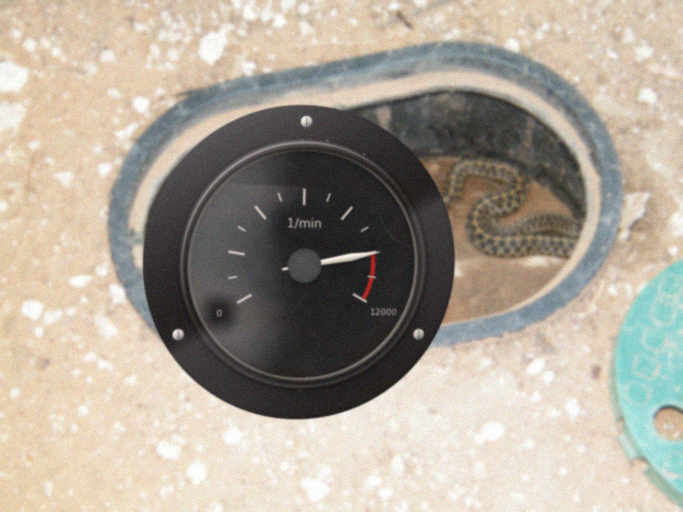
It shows 10000 rpm
